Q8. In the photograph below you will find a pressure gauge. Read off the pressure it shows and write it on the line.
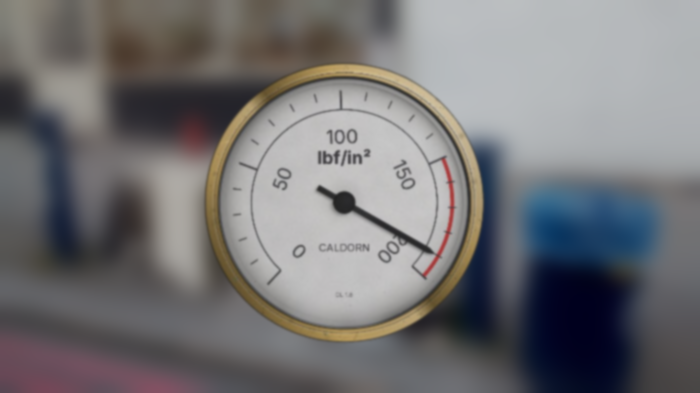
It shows 190 psi
